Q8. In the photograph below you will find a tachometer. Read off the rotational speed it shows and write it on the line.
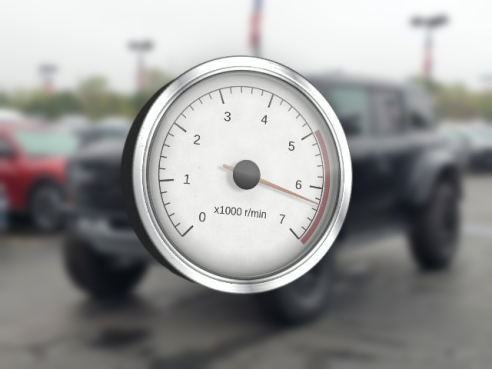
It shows 6300 rpm
